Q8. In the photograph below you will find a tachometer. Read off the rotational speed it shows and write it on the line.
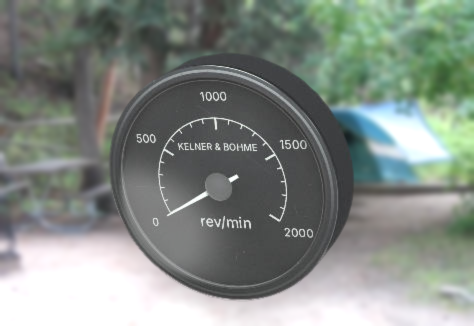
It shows 0 rpm
